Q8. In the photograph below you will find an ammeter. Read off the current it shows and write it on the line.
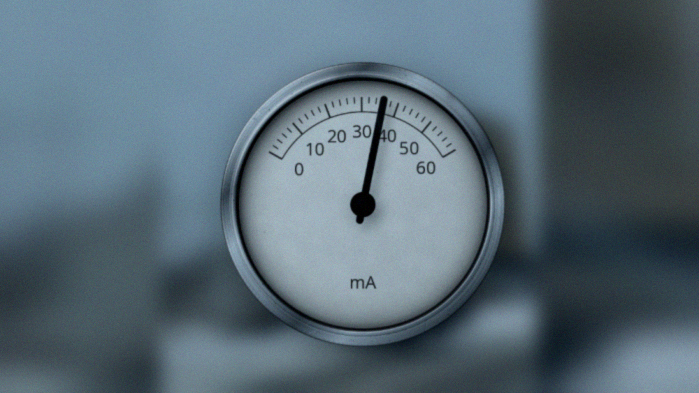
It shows 36 mA
